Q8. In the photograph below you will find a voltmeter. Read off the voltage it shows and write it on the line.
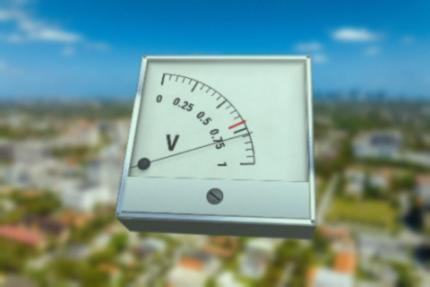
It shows 0.8 V
